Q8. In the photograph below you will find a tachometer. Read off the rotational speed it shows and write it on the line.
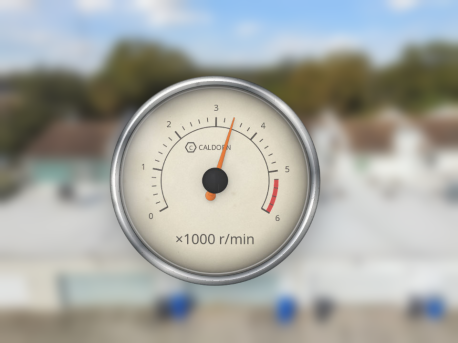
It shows 3400 rpm
